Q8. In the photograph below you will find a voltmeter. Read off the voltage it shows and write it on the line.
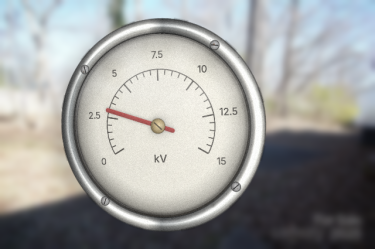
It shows 3 kV
